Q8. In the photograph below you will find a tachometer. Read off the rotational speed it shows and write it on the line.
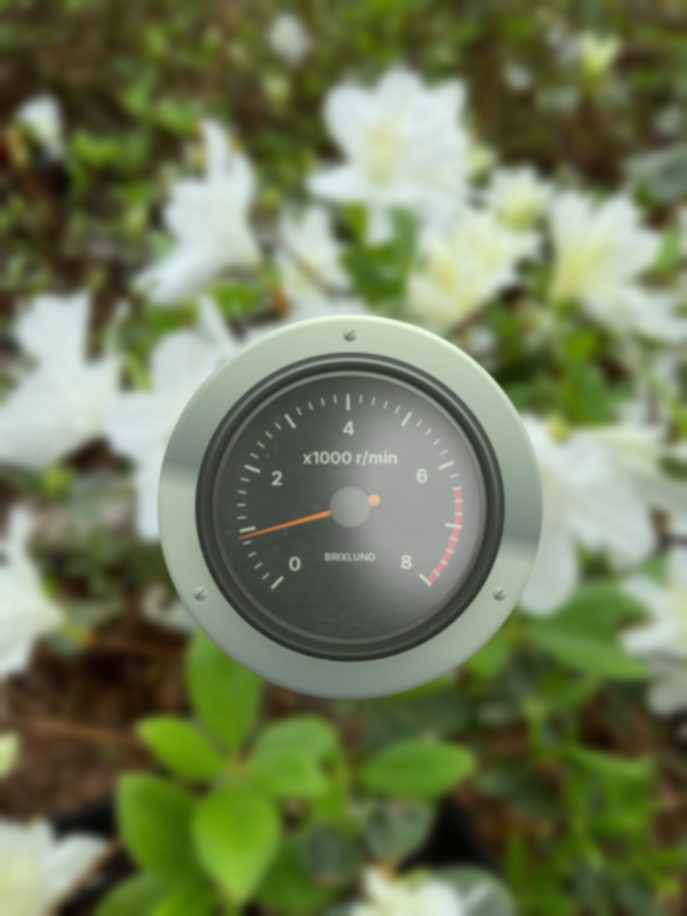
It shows 900 rpm
